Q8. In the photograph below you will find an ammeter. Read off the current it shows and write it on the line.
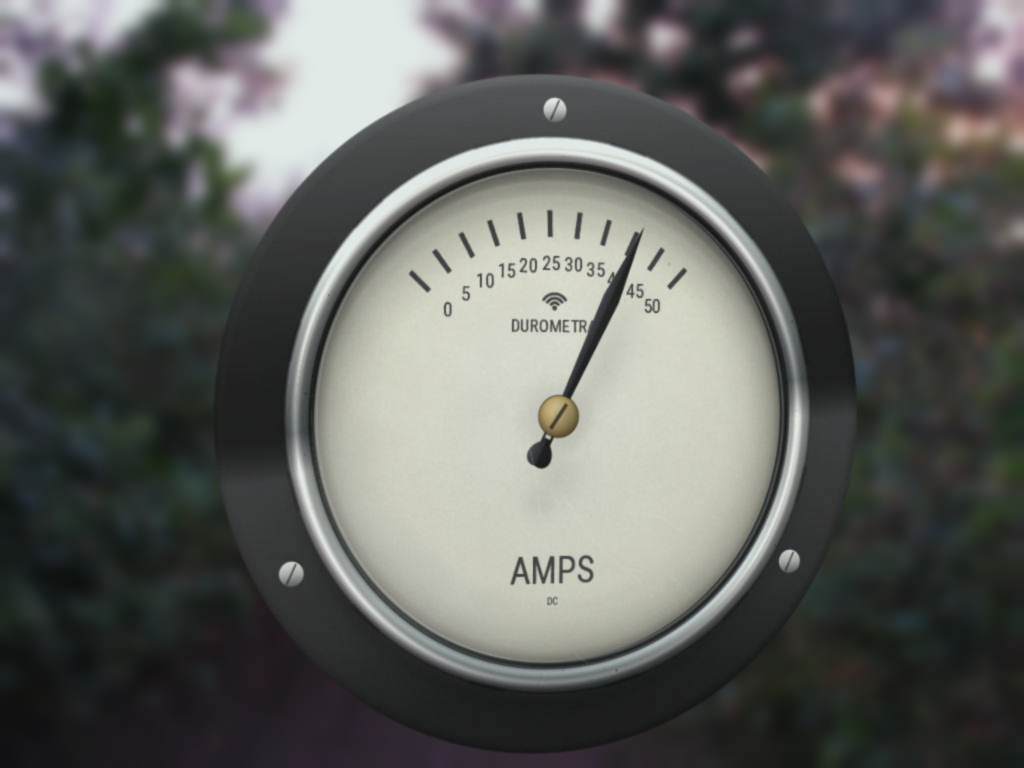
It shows 40 A
